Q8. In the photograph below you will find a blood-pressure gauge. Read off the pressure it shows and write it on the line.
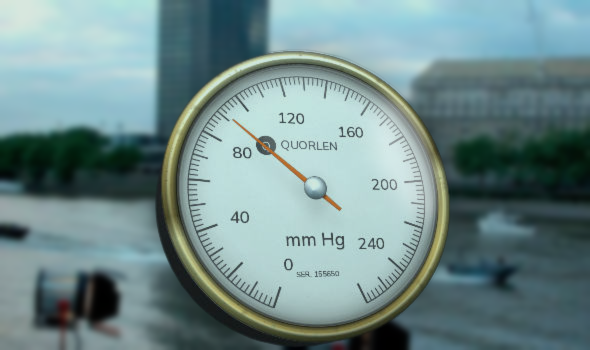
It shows 90 mmHg
